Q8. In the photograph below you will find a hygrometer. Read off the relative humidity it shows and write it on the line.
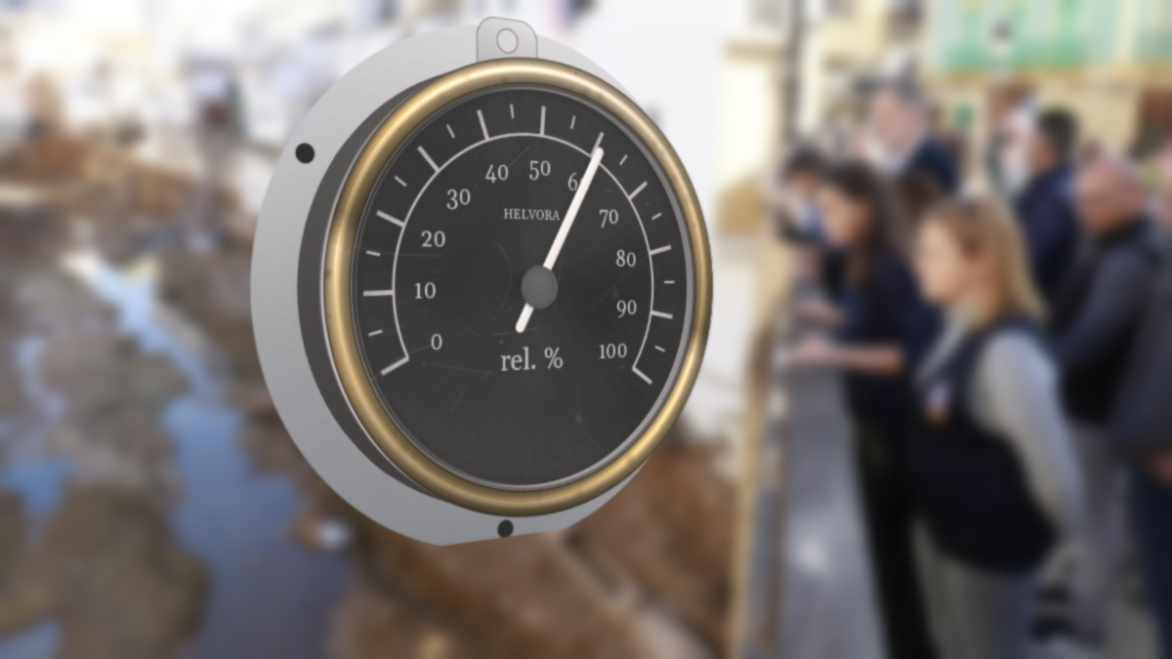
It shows 60 %
